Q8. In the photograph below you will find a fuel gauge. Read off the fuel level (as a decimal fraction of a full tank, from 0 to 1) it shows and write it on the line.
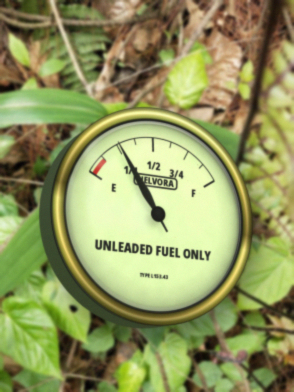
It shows 0.25
